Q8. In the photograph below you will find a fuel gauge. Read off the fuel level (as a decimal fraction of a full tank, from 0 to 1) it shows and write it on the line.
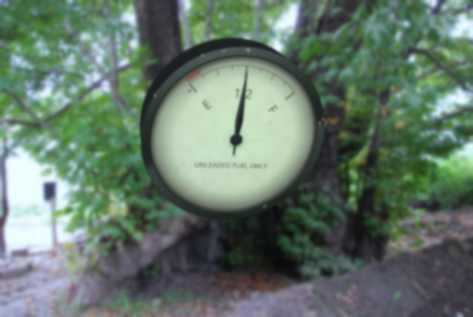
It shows 0.5
